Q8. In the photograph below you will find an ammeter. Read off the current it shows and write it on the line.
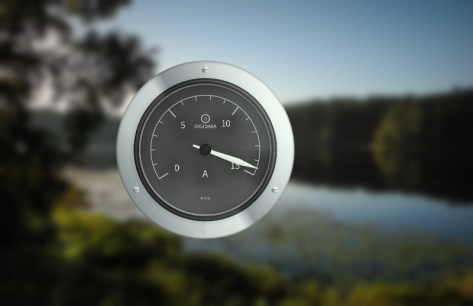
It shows 14.5 A
